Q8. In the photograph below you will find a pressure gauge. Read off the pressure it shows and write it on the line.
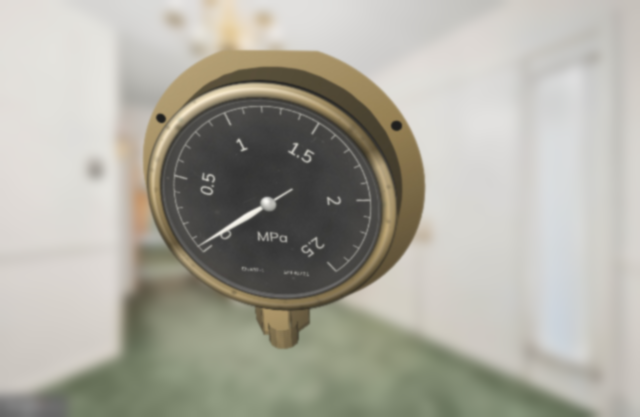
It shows 0.05 MPa
